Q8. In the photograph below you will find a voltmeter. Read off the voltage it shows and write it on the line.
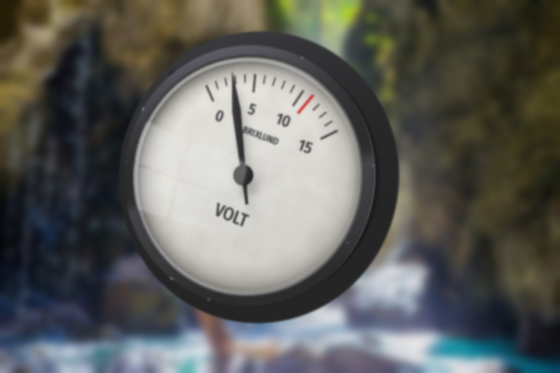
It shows 3 V
